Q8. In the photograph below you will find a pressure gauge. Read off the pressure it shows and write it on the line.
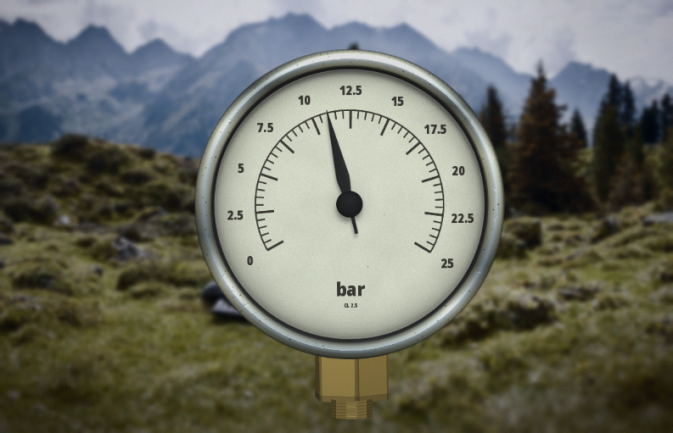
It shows 11 bar
